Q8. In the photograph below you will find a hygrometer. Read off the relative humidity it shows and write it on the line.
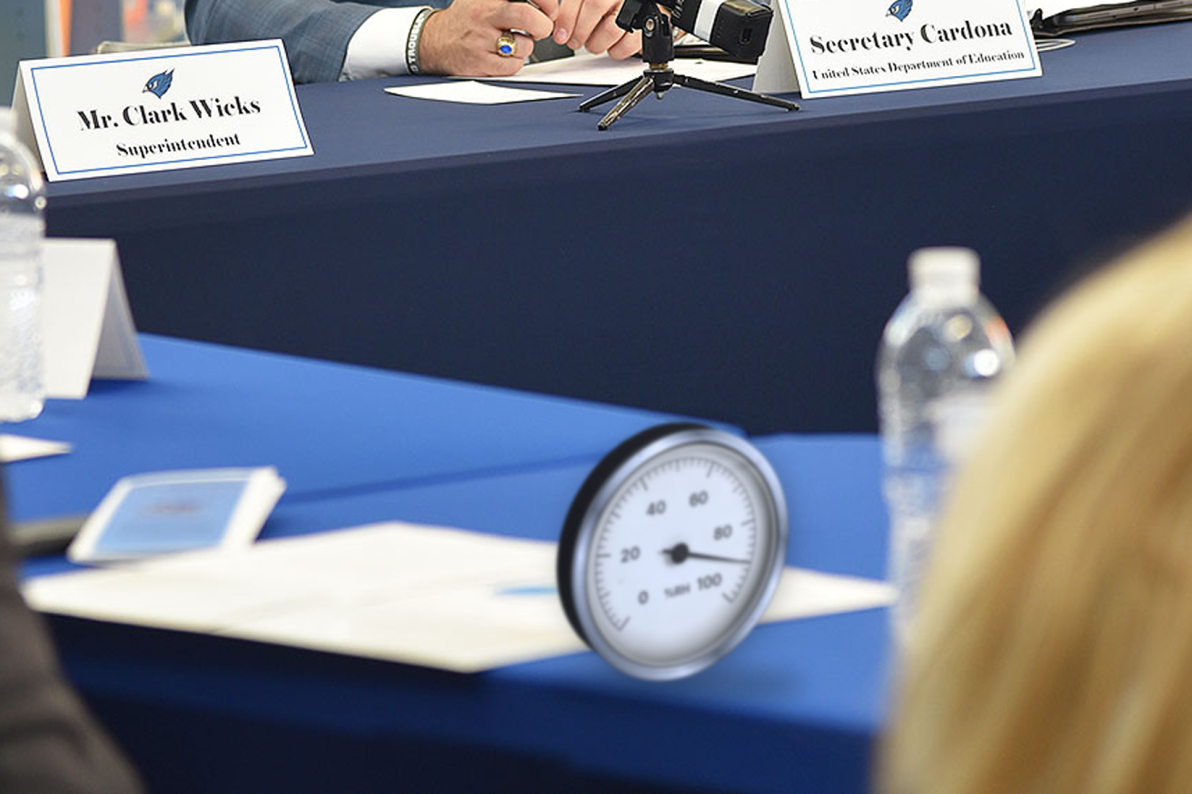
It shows 90 %
